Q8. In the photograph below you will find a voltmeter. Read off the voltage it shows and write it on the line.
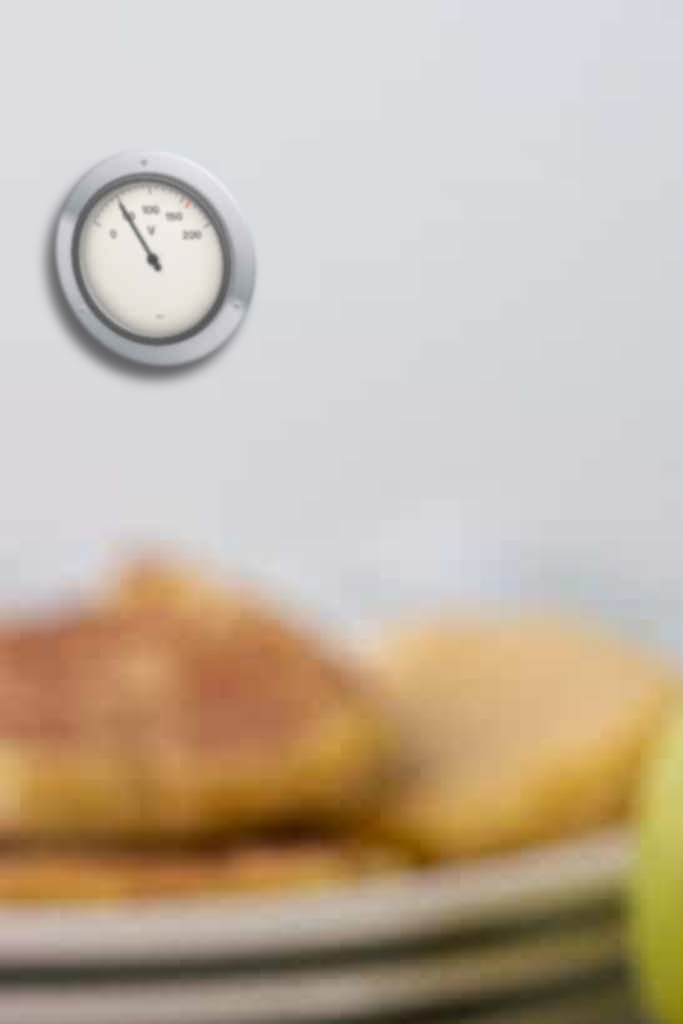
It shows 50 V
